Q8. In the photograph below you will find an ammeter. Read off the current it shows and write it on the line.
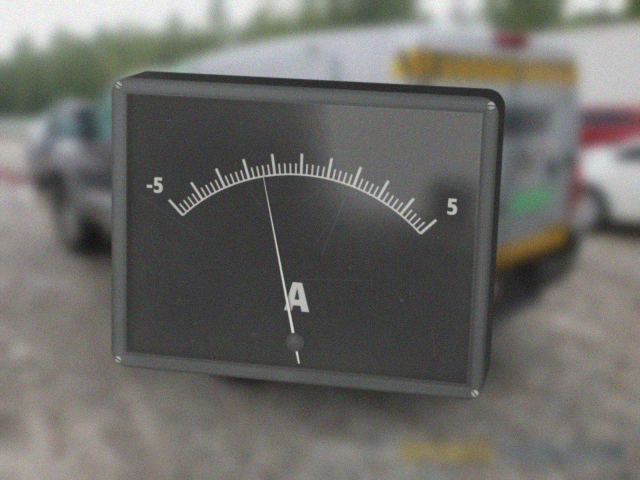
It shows -1.4 A
